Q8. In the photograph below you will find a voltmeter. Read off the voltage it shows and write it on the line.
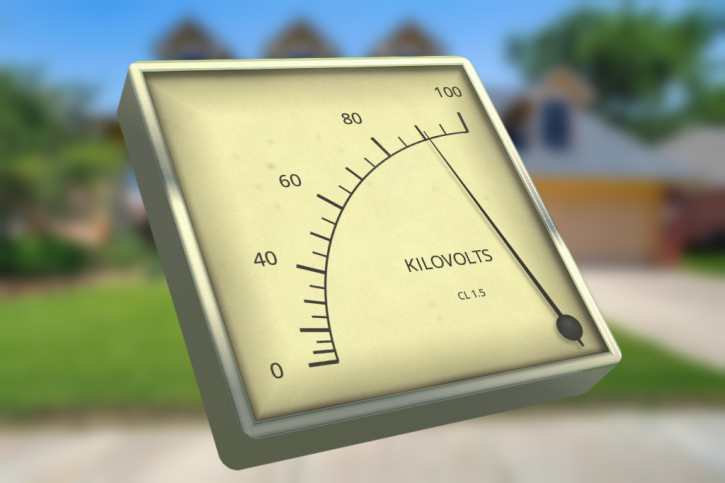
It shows 90 kV
